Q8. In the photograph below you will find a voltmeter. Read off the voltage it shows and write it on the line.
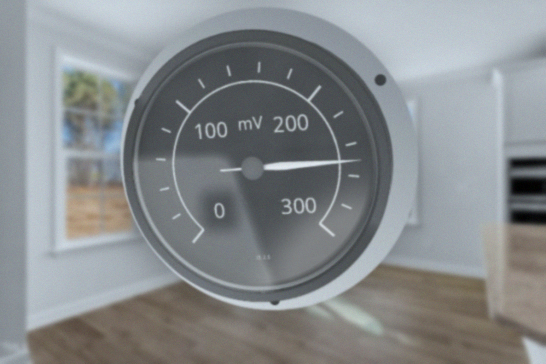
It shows 250 mV
